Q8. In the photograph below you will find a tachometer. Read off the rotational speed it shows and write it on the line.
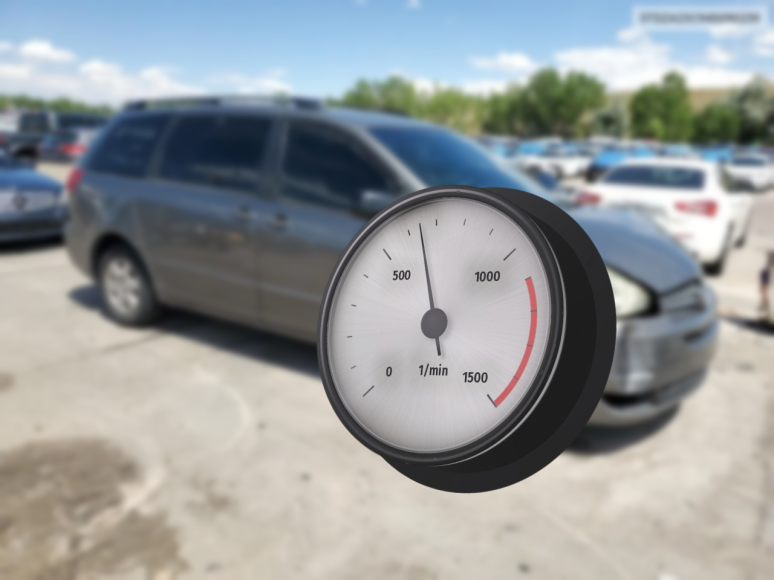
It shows 650 rpm
